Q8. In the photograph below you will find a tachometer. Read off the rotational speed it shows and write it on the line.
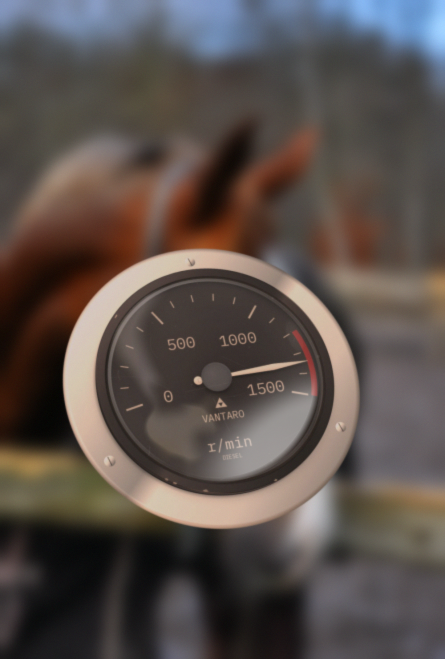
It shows 1350 rpm
